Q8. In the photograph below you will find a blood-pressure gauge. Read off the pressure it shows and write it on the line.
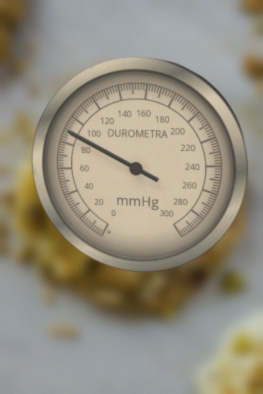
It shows 90 mmHg
